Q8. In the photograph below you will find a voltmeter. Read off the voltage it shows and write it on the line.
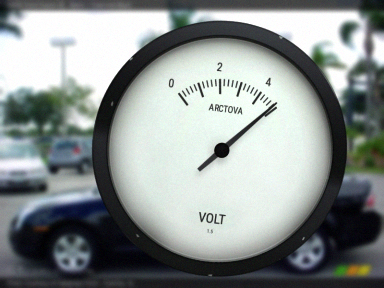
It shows 4.8 V
